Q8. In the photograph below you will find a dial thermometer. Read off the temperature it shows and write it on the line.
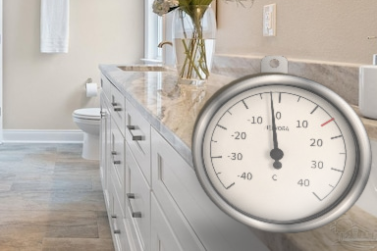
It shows -2.5 °C
